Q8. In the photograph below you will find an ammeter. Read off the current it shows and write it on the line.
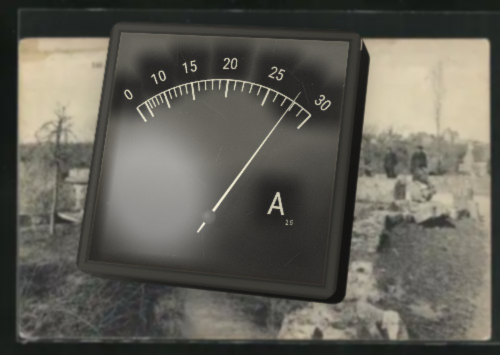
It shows 28 A
